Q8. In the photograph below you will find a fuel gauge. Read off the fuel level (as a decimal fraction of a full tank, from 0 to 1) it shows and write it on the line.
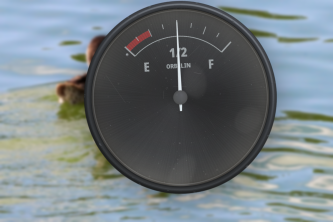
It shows 0.5
